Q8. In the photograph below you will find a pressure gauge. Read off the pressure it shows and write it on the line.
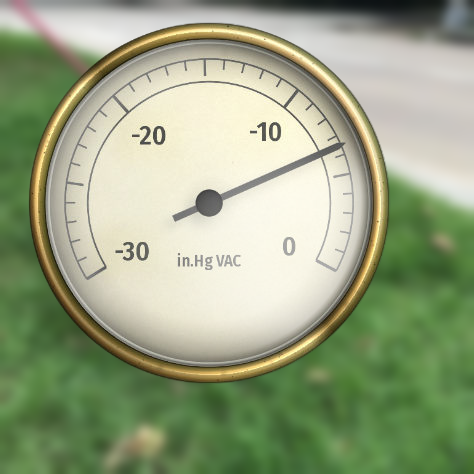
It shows -6.5 inHg
